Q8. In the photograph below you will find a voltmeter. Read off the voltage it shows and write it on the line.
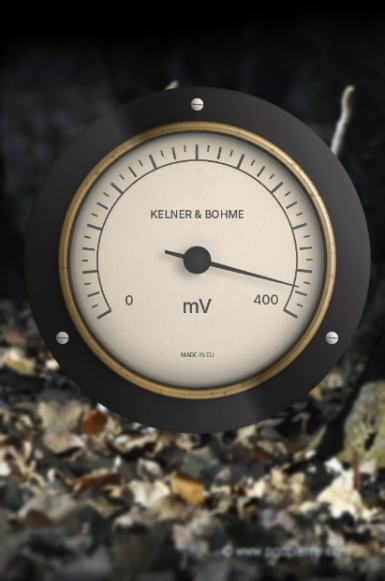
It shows 375 mV
